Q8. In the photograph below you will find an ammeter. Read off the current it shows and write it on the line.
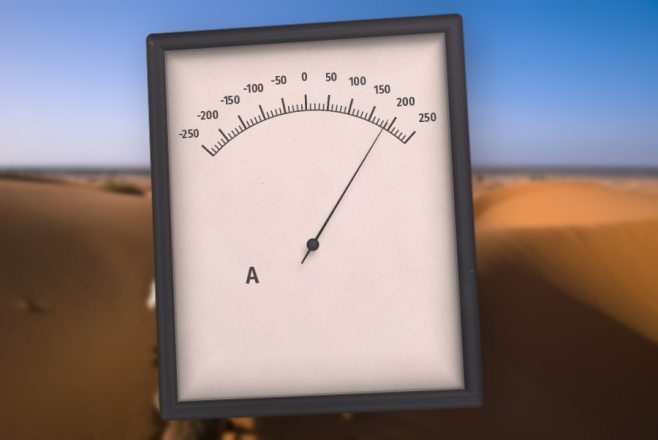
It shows 190 A
